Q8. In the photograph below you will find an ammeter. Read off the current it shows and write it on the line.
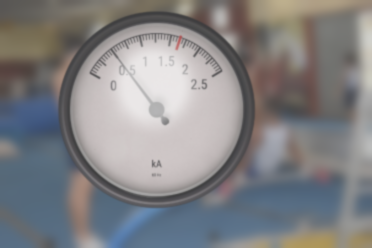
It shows 0.5 kA
